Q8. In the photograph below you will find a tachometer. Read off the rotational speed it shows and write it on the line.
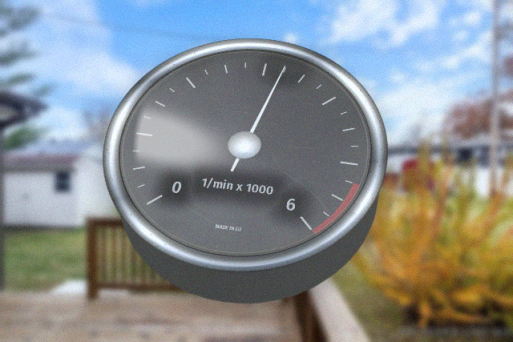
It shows 3250 rpm
